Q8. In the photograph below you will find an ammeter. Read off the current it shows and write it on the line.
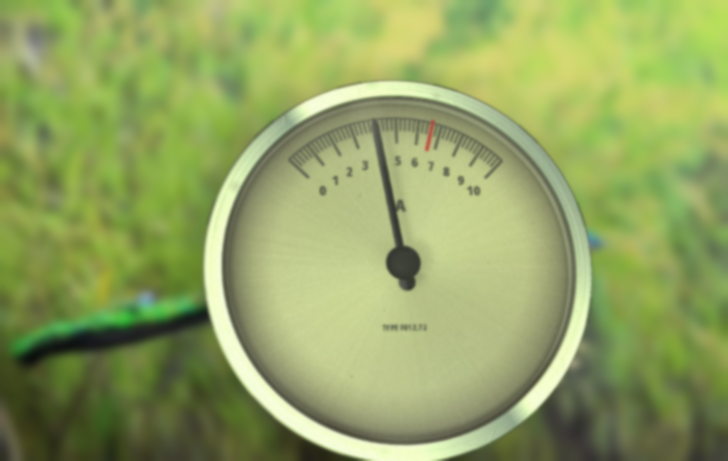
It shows 4 A
